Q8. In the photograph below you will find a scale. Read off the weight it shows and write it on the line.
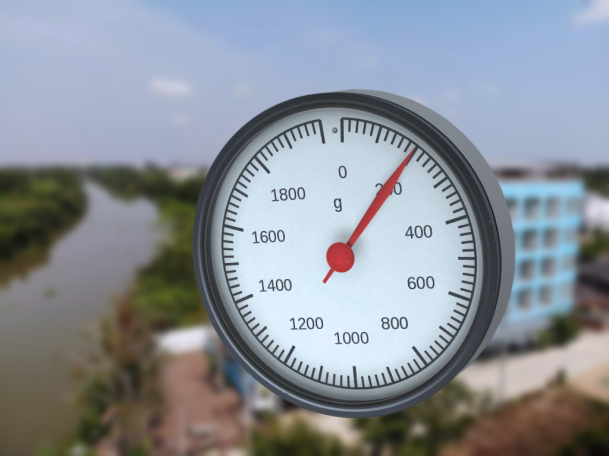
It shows 200 g
